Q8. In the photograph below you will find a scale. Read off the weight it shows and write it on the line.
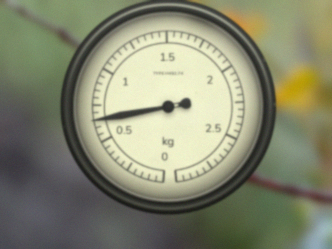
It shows 0.65 kg
